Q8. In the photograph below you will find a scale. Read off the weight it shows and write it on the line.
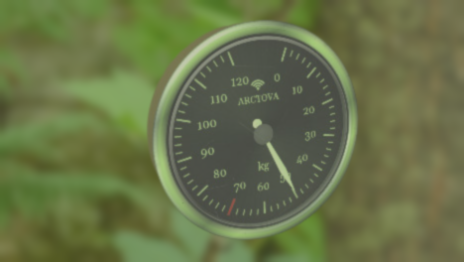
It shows 50 kg
